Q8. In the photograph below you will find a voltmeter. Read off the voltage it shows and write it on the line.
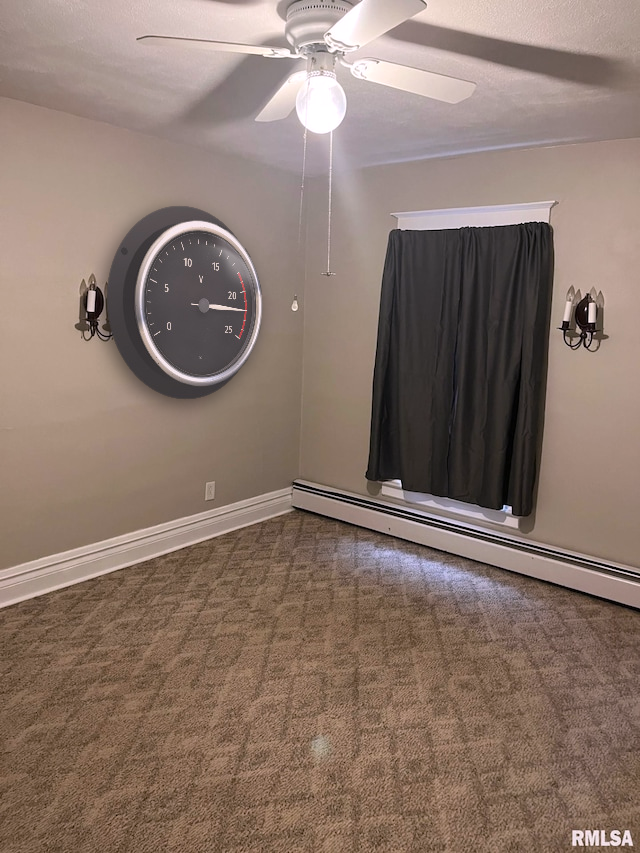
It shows 22 V
